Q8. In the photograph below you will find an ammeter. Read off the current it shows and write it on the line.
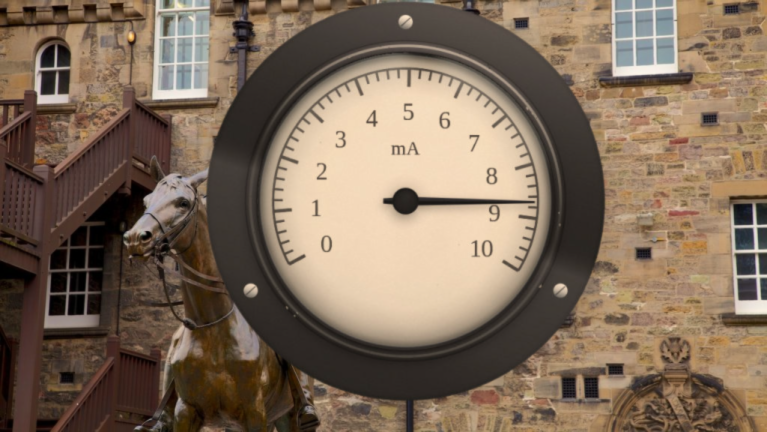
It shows 8.7 mA
